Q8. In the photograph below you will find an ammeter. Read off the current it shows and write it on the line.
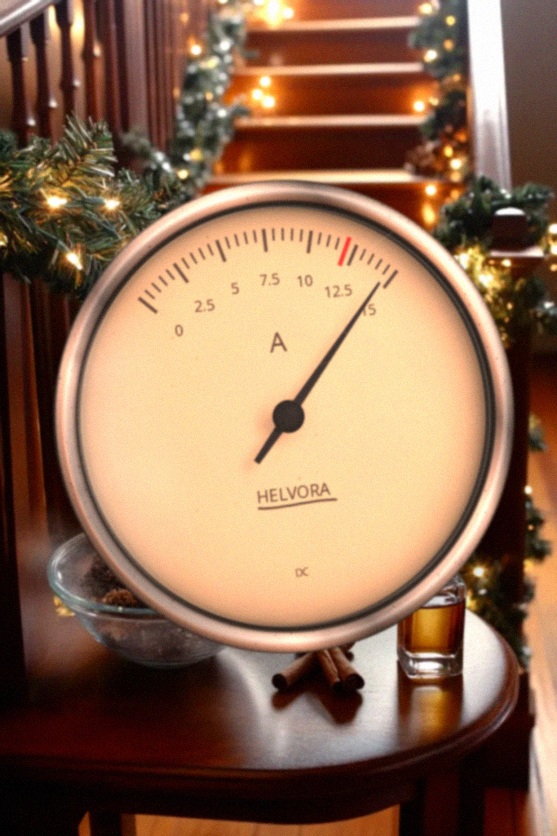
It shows 14.5 A
